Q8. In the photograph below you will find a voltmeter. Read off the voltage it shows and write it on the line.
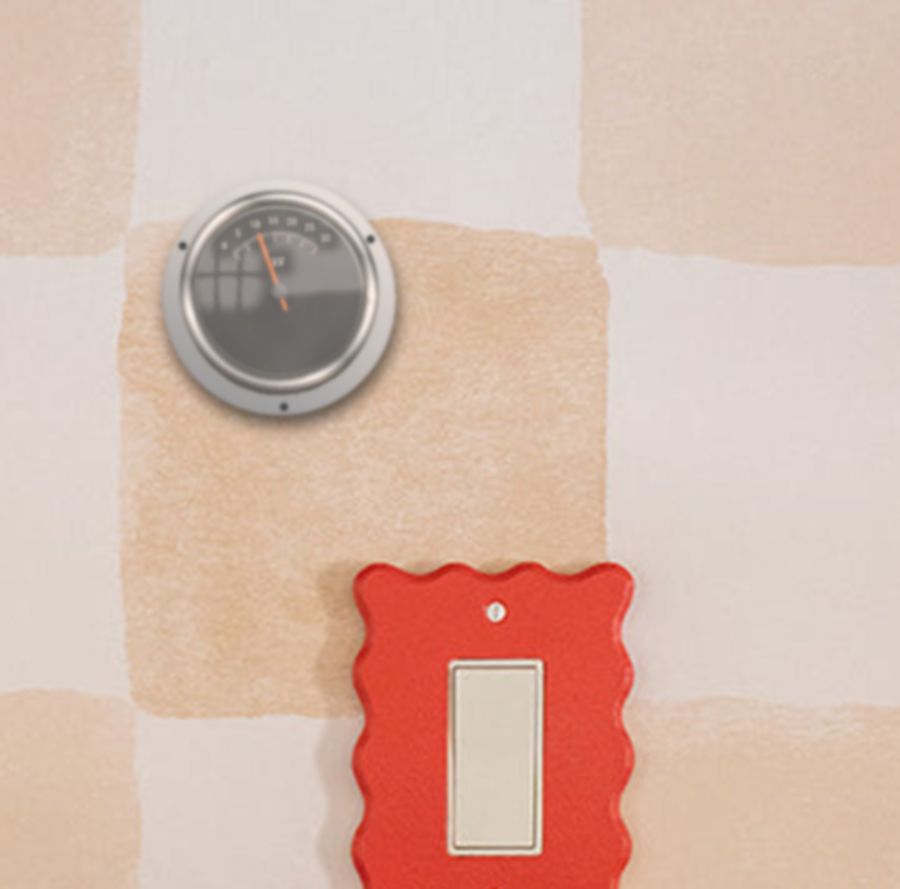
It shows 10 kV
